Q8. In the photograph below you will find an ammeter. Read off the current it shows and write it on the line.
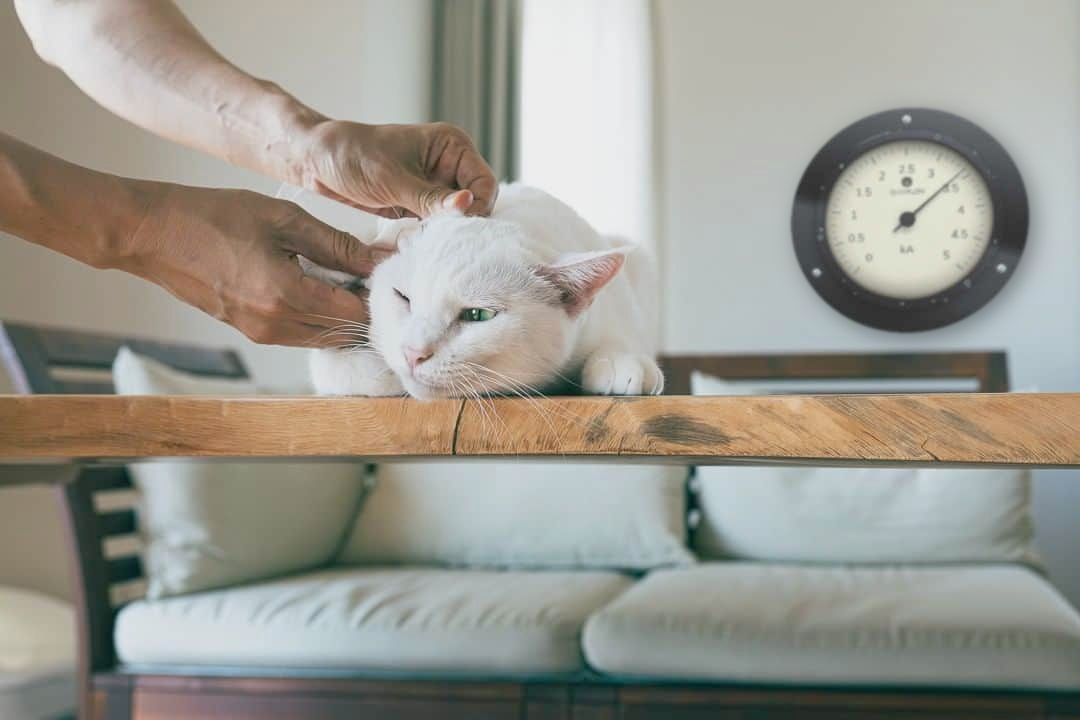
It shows 3.4 kA
